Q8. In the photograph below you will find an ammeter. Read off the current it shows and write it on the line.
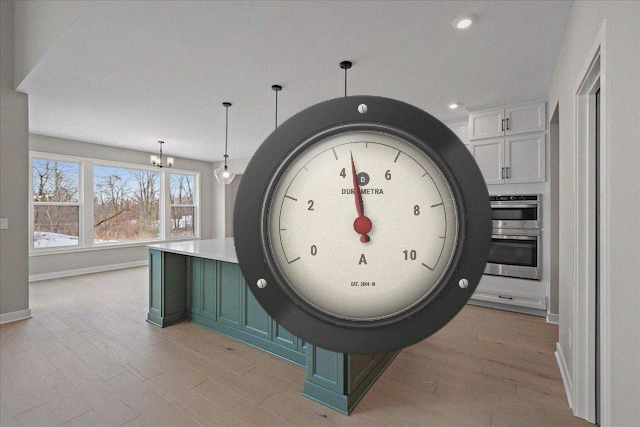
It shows 4.5 A
